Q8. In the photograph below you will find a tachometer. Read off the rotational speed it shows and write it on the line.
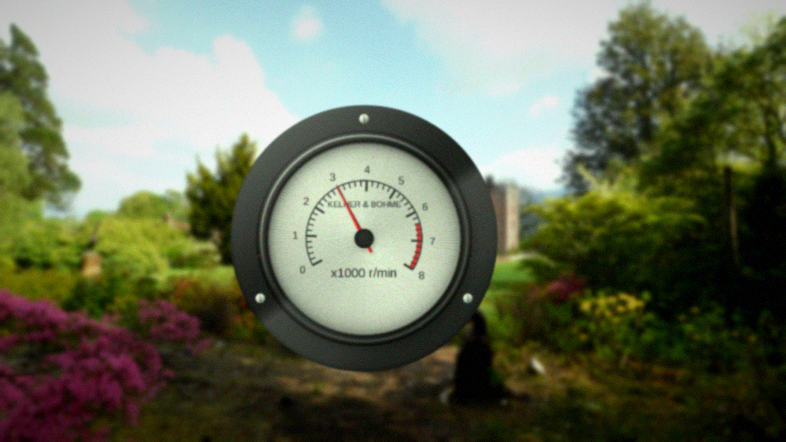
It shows 3000 rpm
